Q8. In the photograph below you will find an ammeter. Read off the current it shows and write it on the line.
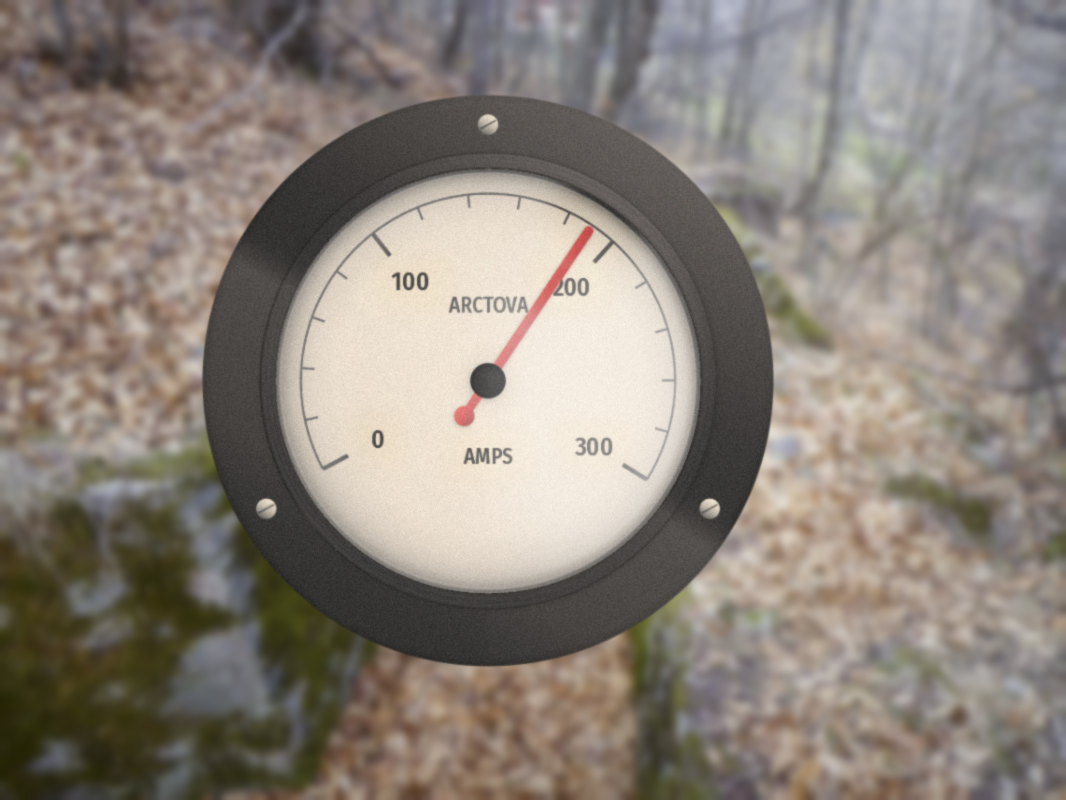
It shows 190 A
